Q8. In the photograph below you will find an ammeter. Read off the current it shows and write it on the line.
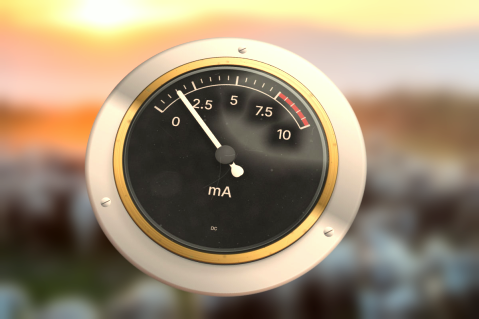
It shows 1.5 mA
